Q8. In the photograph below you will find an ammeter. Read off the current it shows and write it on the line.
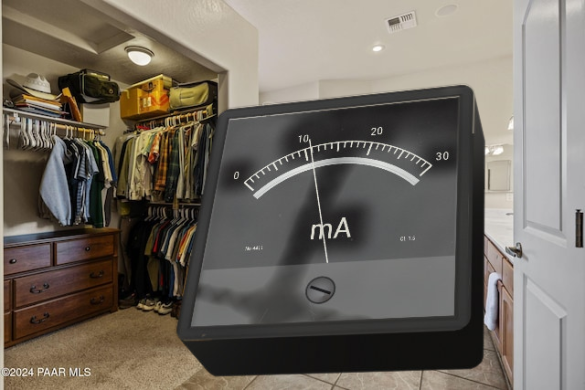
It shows 11 mA
